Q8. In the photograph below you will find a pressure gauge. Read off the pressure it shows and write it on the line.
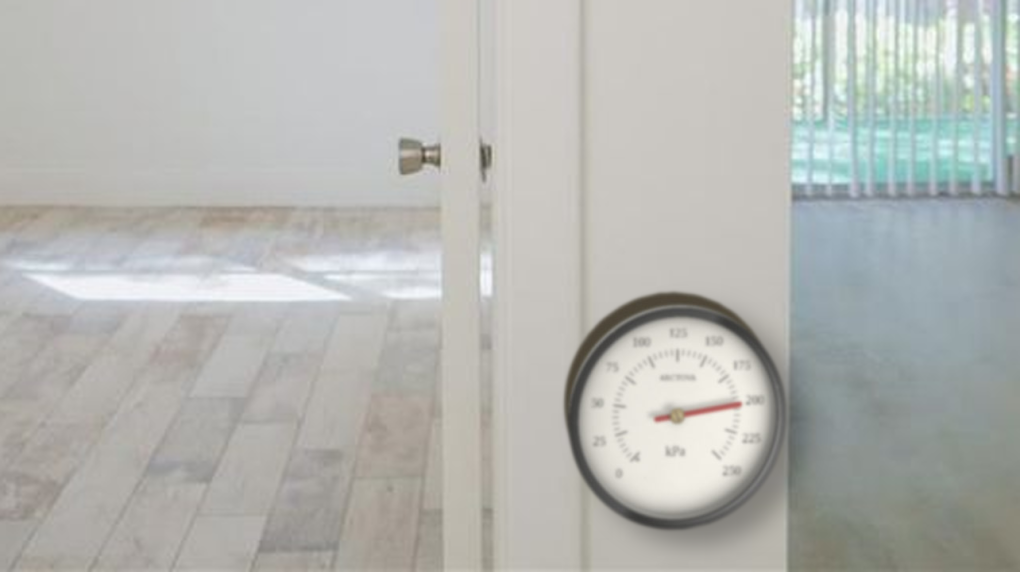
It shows 200 kPa
